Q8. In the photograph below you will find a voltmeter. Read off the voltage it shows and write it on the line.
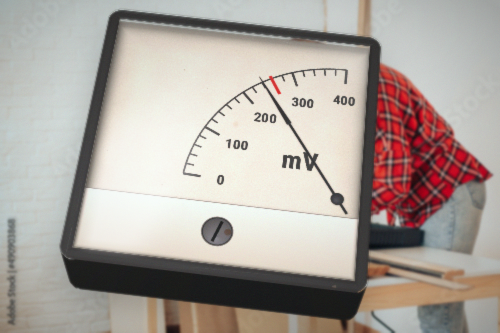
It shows 240 mV
